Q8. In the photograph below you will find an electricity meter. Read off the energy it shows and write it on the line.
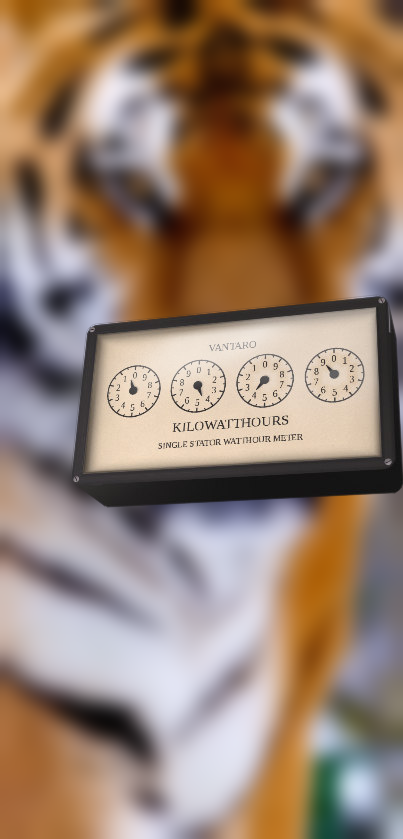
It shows 439 kWh
